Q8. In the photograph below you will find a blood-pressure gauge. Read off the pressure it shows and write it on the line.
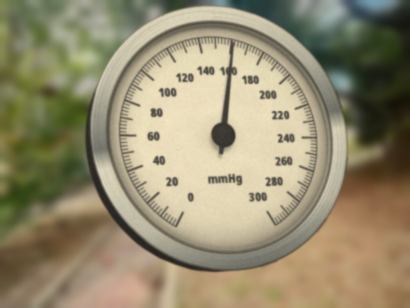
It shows 160 mmHg
